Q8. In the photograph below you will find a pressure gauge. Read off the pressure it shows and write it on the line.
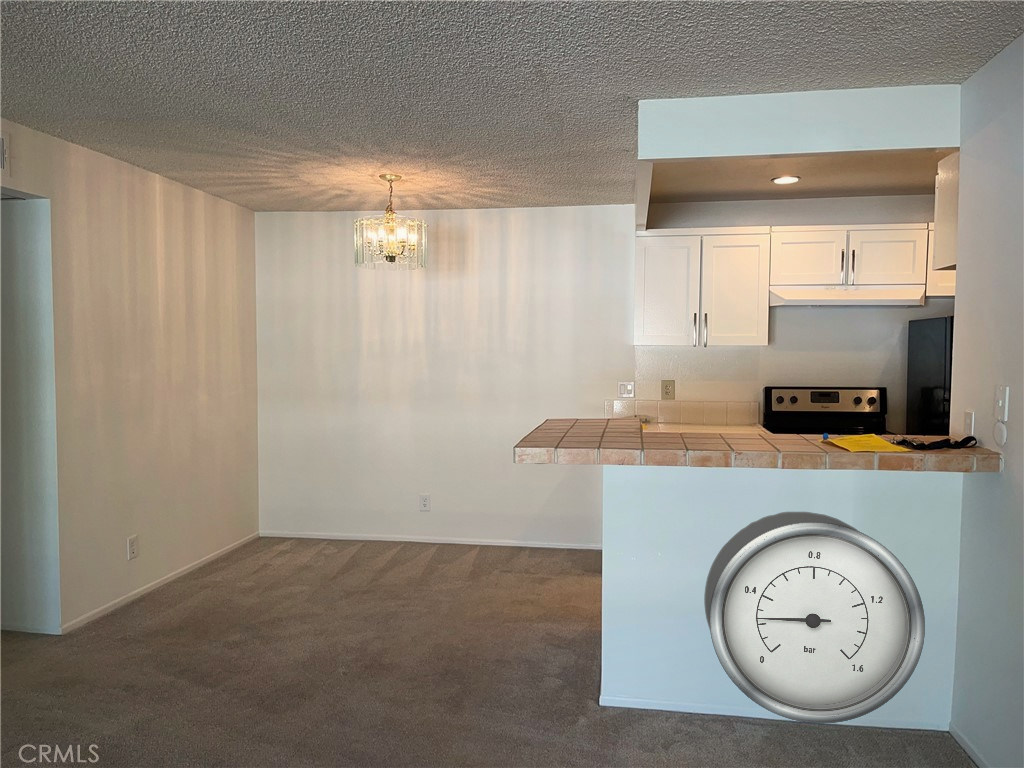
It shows 0.25 bar
